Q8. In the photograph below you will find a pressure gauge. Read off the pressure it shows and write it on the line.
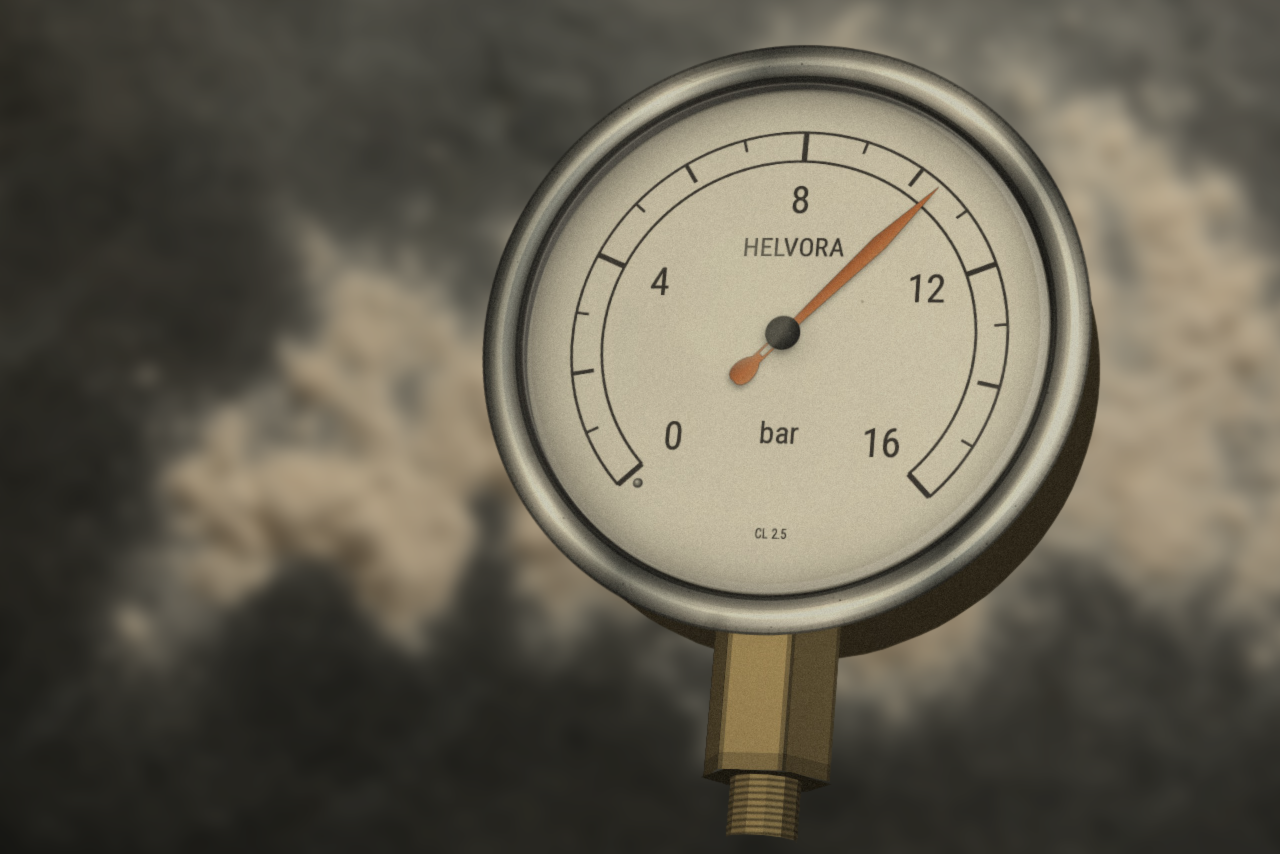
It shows 10.5 bar
